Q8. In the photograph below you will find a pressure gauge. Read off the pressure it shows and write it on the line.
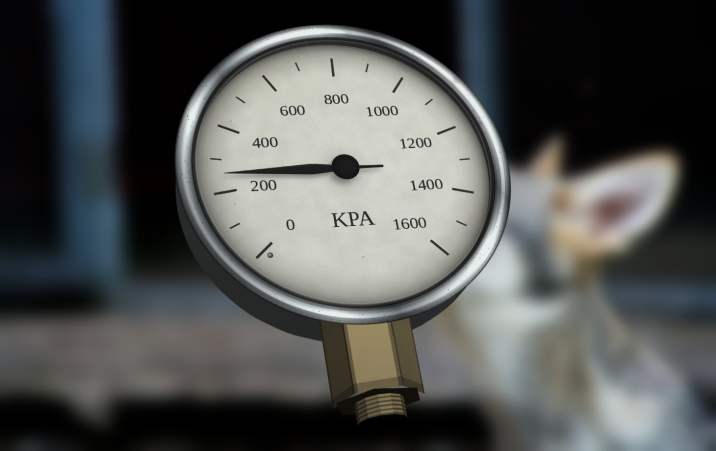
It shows 250 kPa
